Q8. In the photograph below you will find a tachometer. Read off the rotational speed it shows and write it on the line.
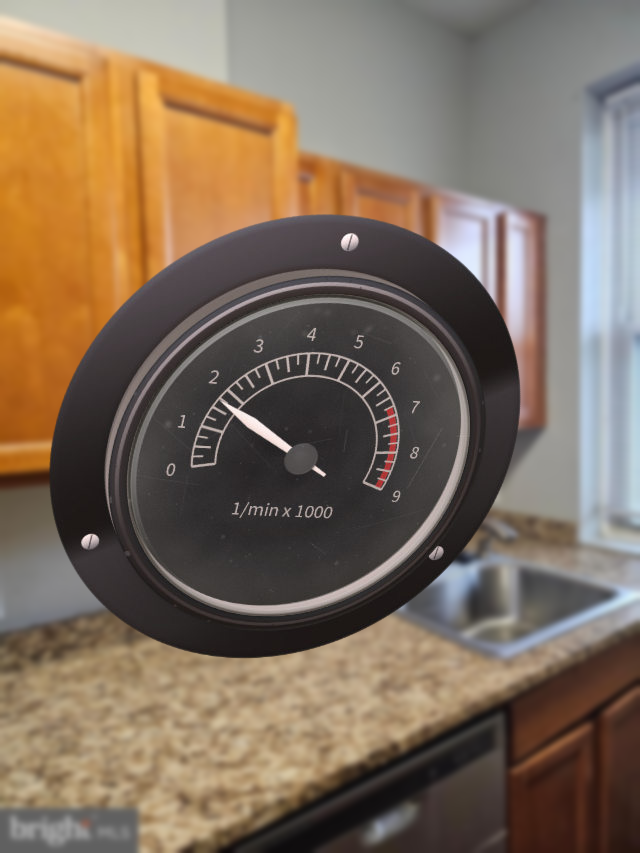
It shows 1750 rpm
